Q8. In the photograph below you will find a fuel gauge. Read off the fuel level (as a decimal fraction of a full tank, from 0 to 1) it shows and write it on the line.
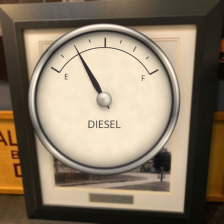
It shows 0.25
